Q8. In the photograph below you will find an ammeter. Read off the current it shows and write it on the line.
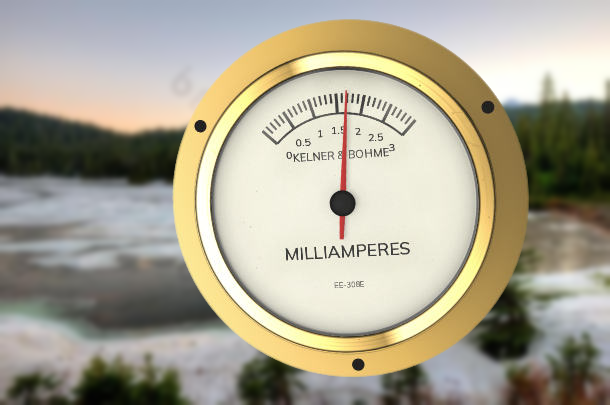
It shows 1.7 mA
